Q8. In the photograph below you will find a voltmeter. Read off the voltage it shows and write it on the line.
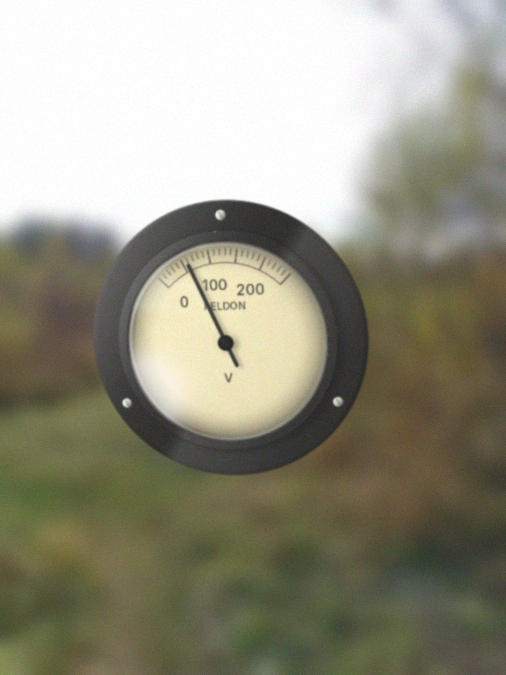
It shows 60 V
